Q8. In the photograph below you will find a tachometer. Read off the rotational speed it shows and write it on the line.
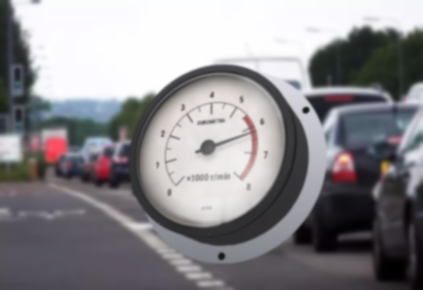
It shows 6250 rpm
